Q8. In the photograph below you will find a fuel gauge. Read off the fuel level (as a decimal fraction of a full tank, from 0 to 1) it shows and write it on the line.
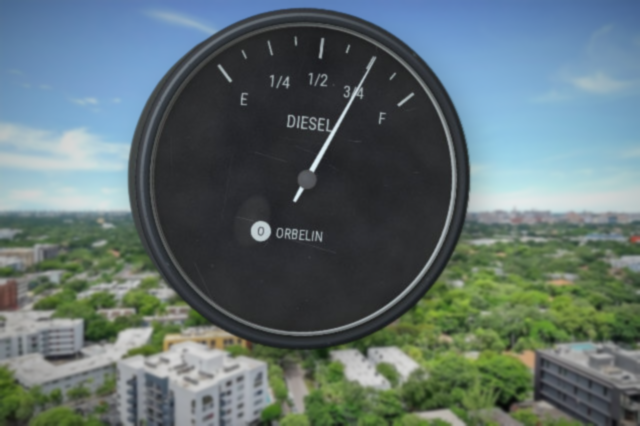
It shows 0.75
